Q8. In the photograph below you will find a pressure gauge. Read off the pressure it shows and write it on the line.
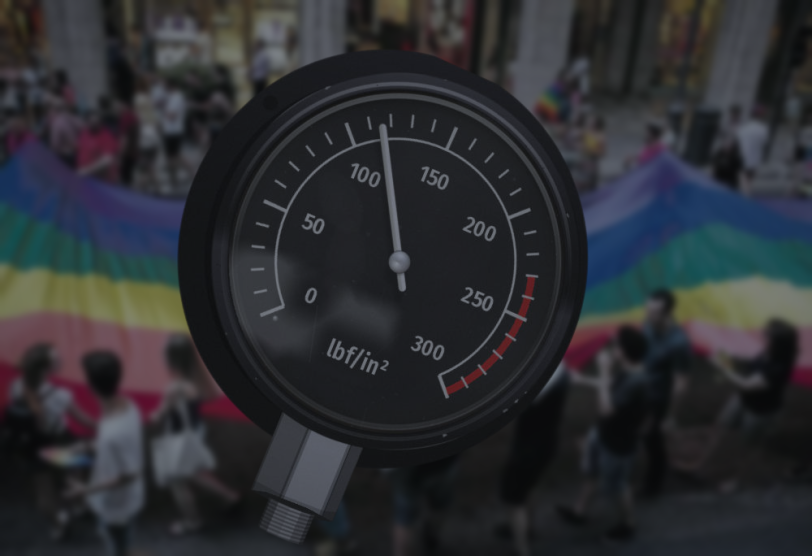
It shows 115 psi
